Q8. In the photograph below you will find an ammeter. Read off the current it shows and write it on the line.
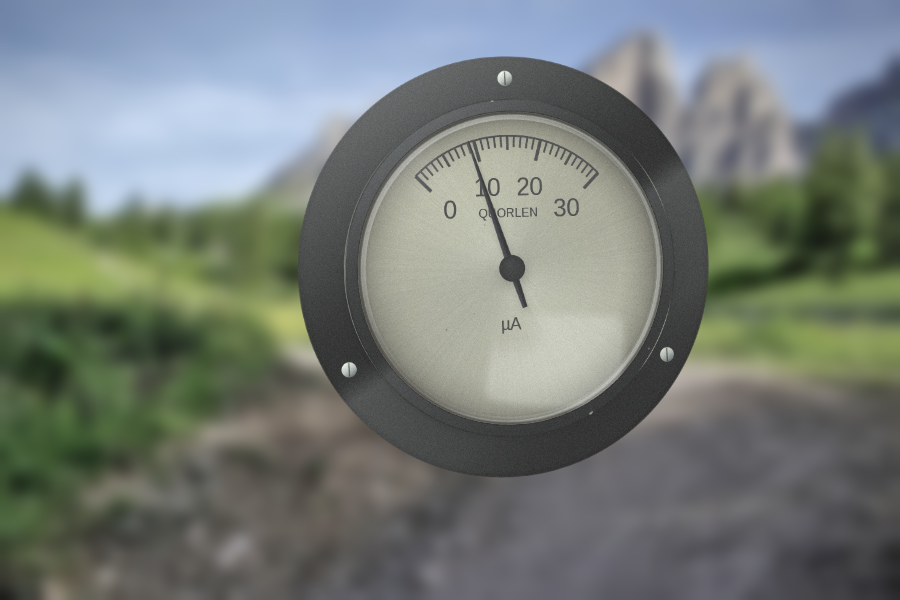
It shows 9 µA
